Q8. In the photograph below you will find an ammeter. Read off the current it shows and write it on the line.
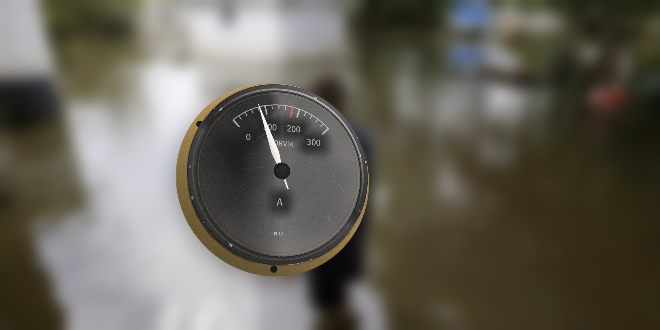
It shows 80 A
